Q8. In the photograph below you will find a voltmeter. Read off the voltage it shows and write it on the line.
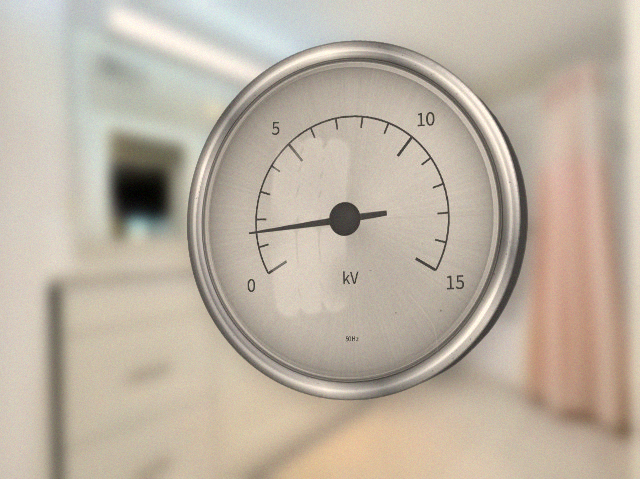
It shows 1.5 kV
